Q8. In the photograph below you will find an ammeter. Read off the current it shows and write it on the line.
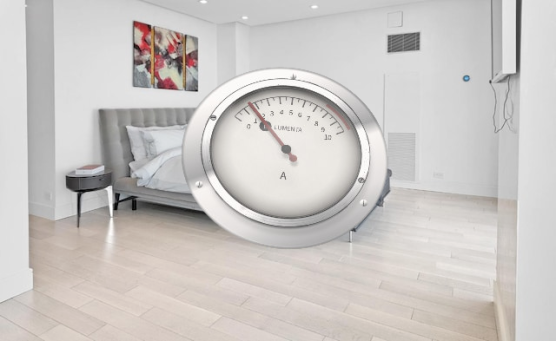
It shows 1.5 A
